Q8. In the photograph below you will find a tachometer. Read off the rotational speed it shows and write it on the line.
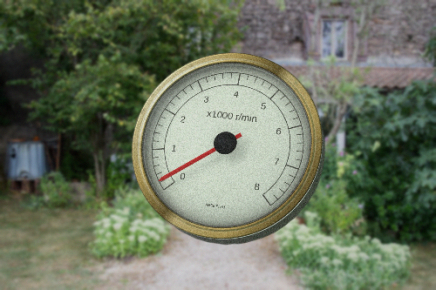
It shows 200 rpm
